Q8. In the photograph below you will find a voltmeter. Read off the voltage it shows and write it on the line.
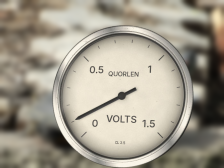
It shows 0.1 V
